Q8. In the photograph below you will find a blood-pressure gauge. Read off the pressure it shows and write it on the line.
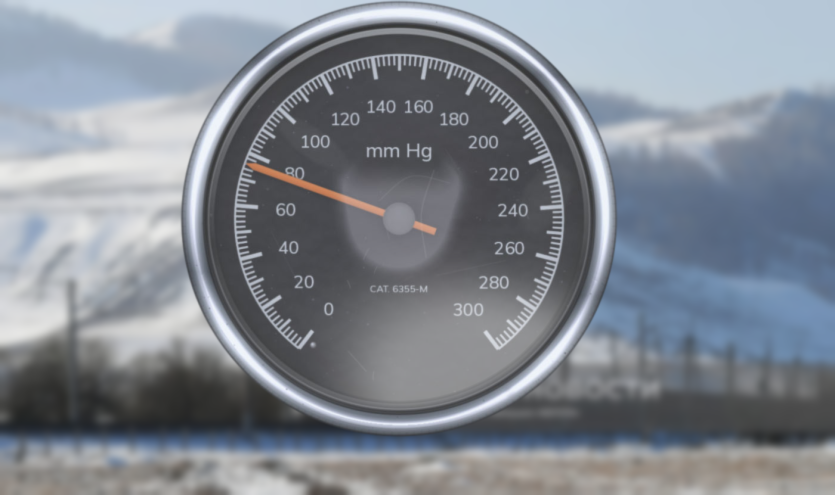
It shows 76 mmHg
